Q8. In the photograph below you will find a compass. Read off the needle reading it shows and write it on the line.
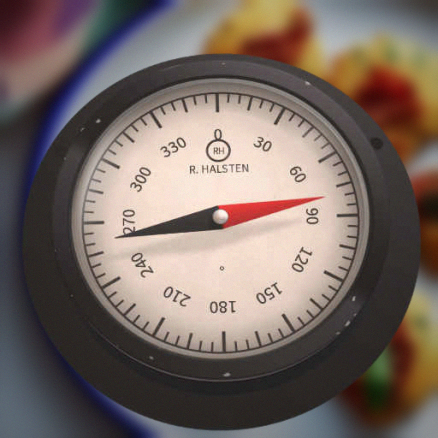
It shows 80 °
